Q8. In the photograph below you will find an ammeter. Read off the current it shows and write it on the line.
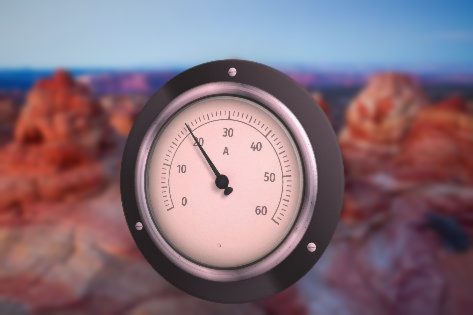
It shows 20 A
